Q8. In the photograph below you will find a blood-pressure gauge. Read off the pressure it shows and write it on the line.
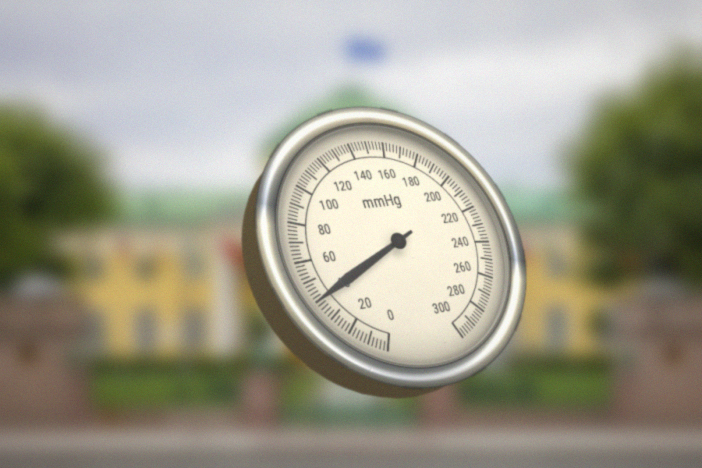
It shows 40 mmHg
